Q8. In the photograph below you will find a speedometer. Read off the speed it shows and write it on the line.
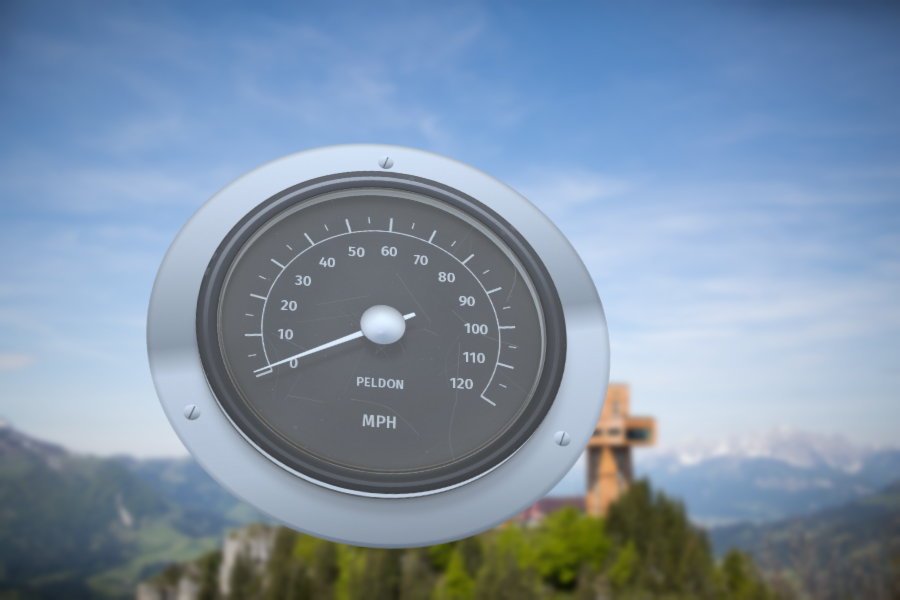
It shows 0 mph
